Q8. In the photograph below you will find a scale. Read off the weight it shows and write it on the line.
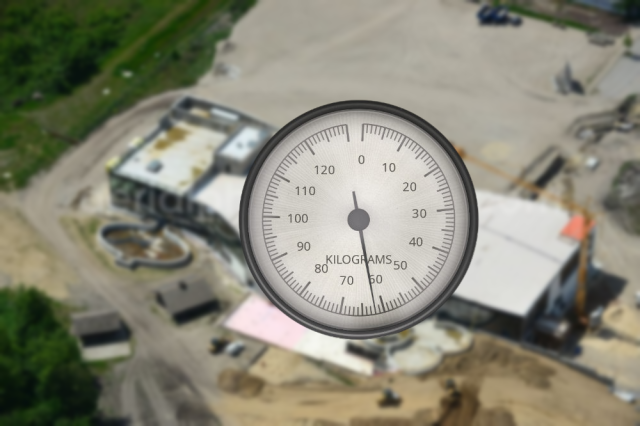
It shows 62 kg
